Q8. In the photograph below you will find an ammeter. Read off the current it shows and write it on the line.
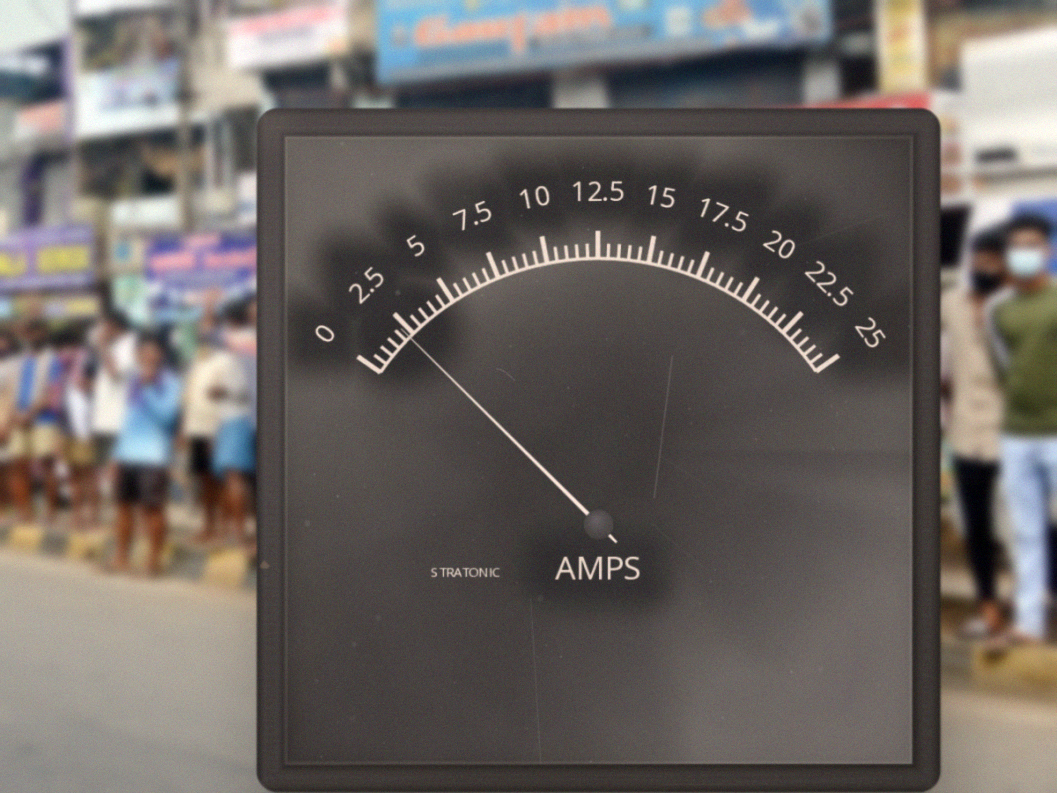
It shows 2.25 A
